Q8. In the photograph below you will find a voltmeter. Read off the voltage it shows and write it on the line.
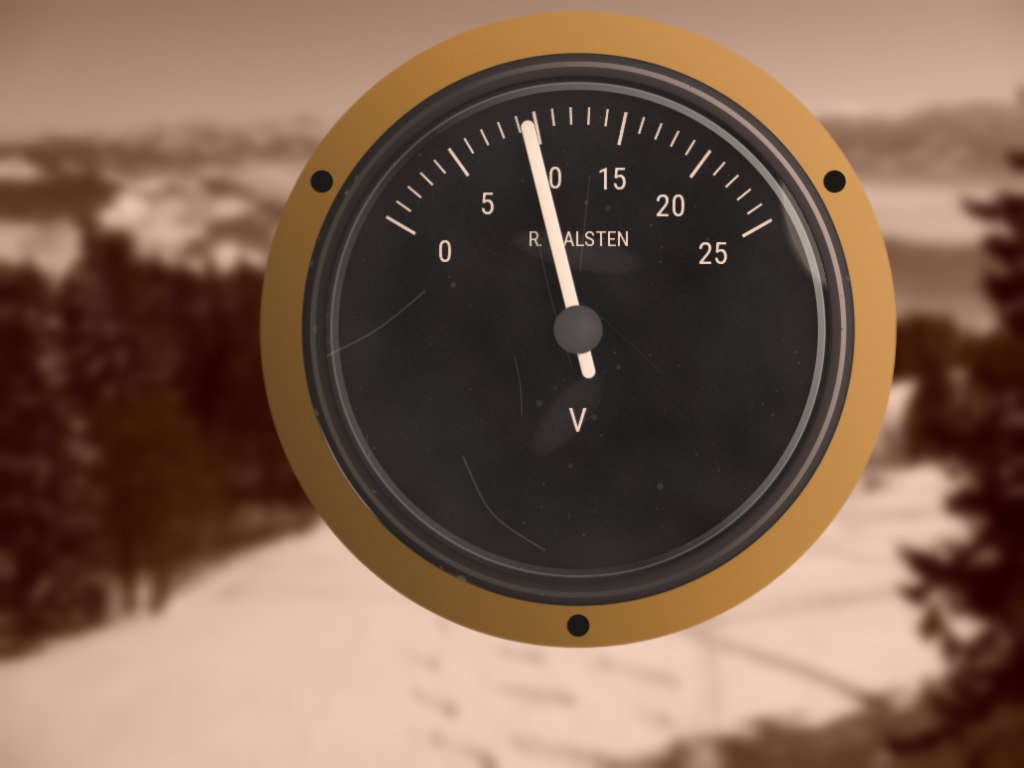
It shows 9.5 V
